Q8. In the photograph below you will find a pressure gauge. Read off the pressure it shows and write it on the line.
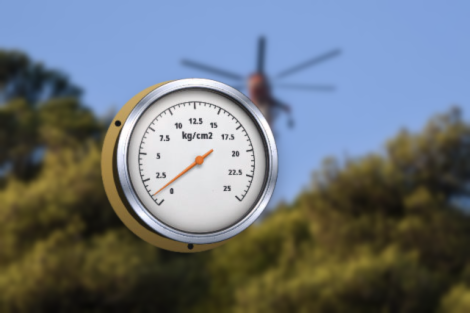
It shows 1 kg/cm²
